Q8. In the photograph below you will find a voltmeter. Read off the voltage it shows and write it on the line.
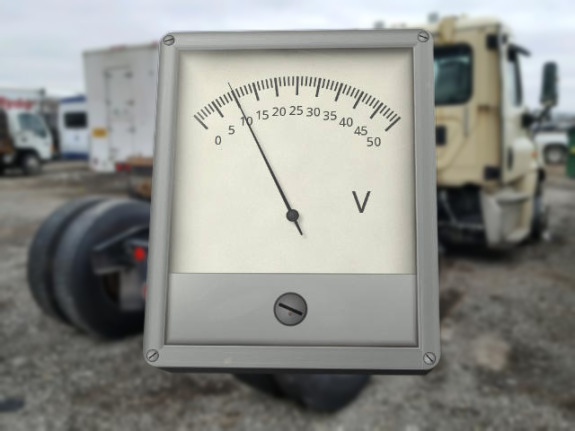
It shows 10 V
